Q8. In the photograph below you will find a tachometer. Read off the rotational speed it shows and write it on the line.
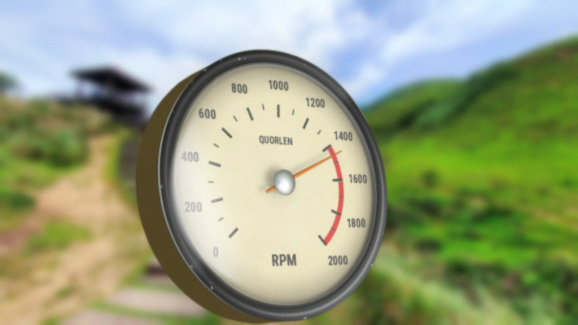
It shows 1450 rpm
